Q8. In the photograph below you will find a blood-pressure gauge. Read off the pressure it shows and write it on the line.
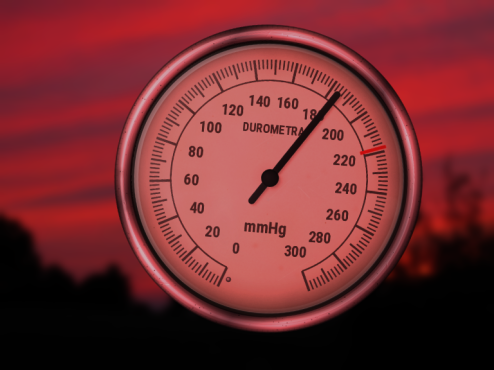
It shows 184 mmHg
